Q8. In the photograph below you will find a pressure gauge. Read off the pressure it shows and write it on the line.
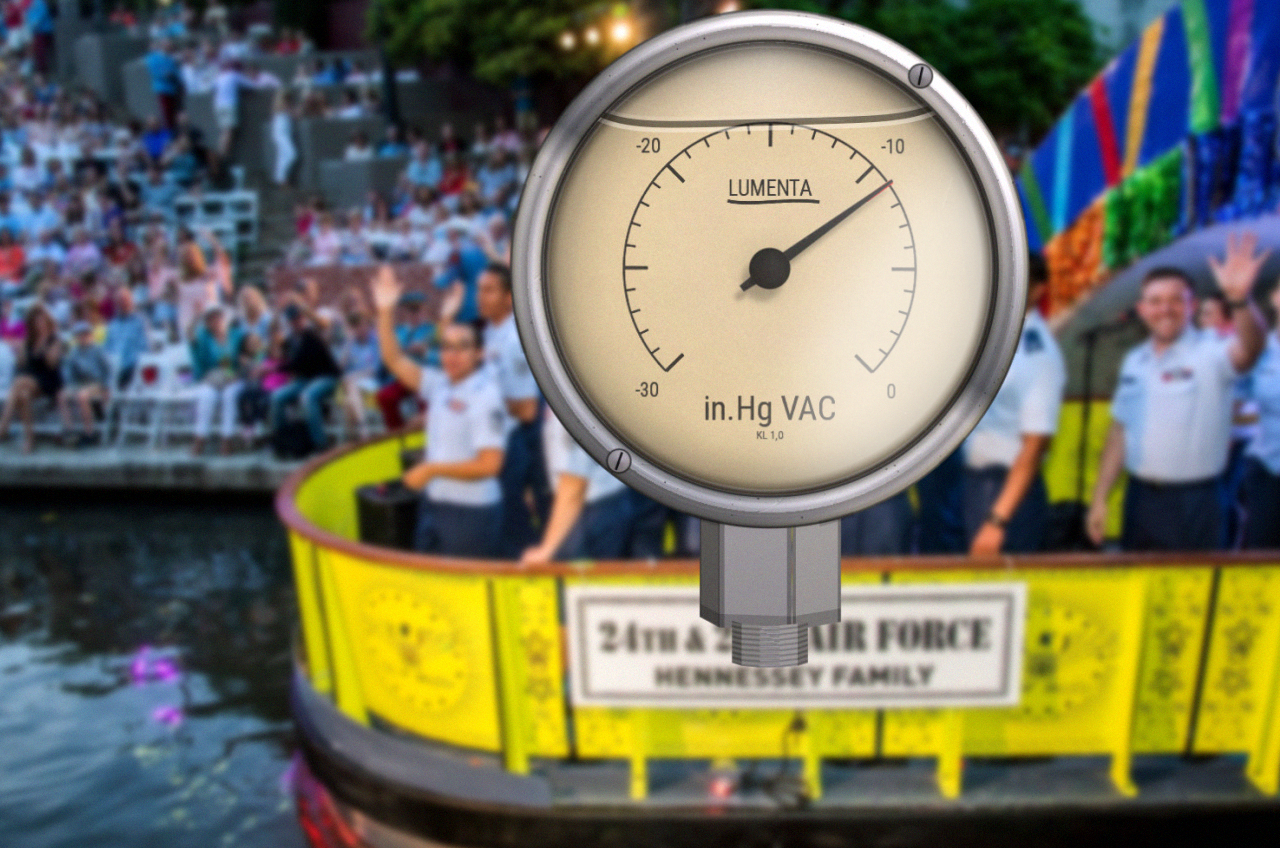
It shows -9 inHg
